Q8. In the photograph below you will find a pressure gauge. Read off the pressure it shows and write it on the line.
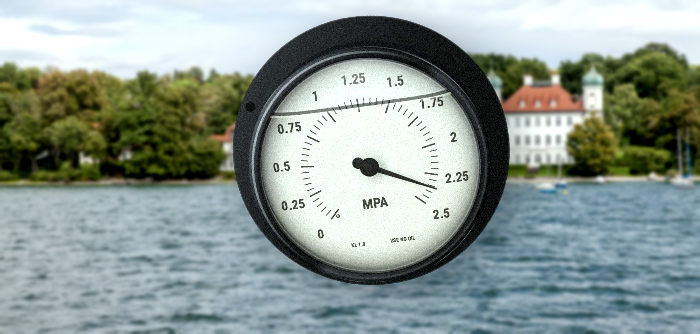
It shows 2.35 MPa
